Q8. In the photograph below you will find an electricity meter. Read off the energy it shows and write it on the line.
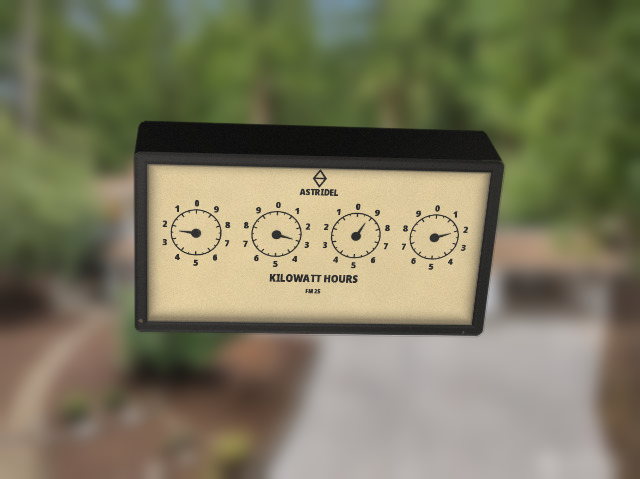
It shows 2292 kWh
